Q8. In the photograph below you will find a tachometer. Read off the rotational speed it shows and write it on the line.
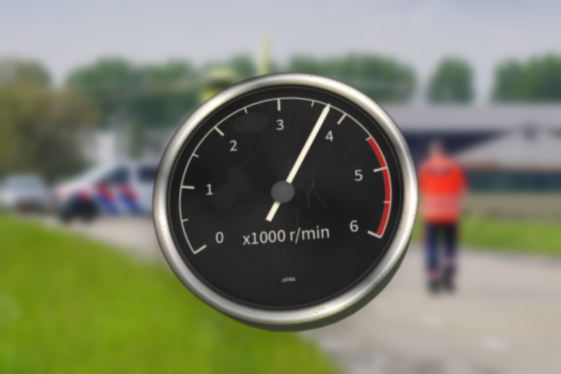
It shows 3750 rpm
